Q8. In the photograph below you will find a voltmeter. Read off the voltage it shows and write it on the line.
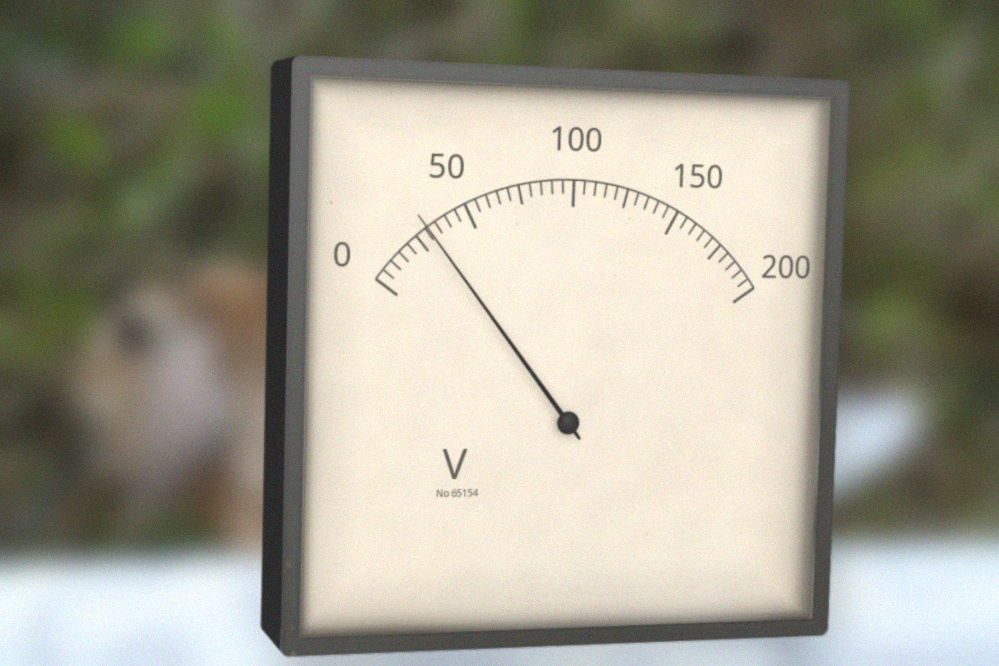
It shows 30 V
